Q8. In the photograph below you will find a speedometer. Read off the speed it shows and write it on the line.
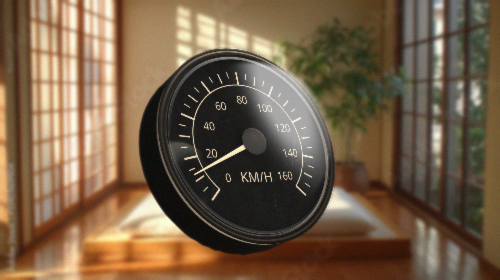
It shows 12.5 km/h
